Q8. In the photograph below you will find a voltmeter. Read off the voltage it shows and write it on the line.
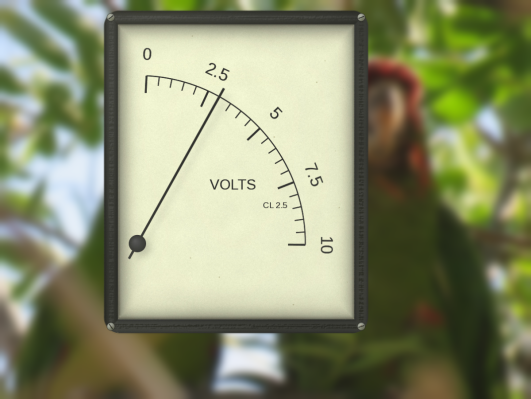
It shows 3 V
